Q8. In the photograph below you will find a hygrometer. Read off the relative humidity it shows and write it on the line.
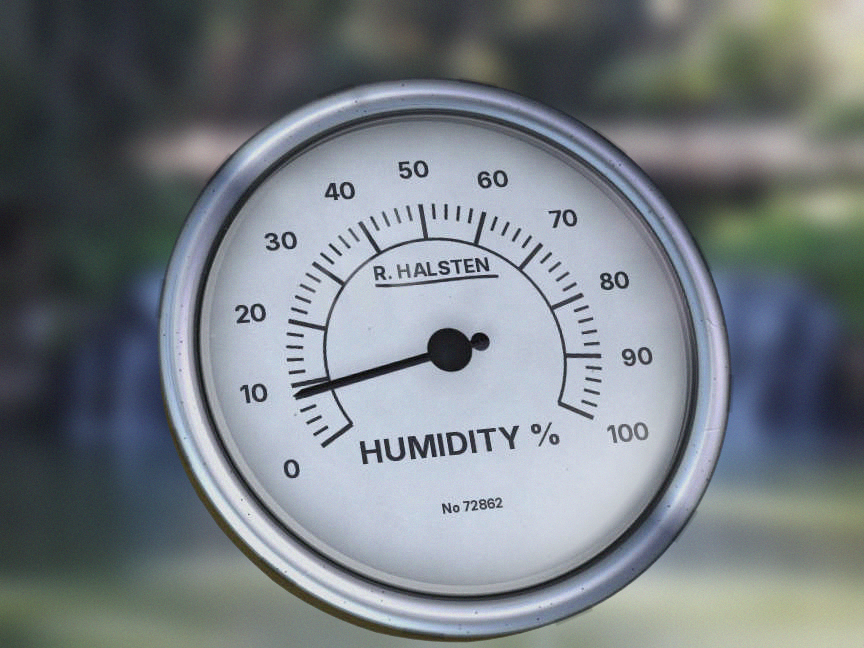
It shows 8 %
